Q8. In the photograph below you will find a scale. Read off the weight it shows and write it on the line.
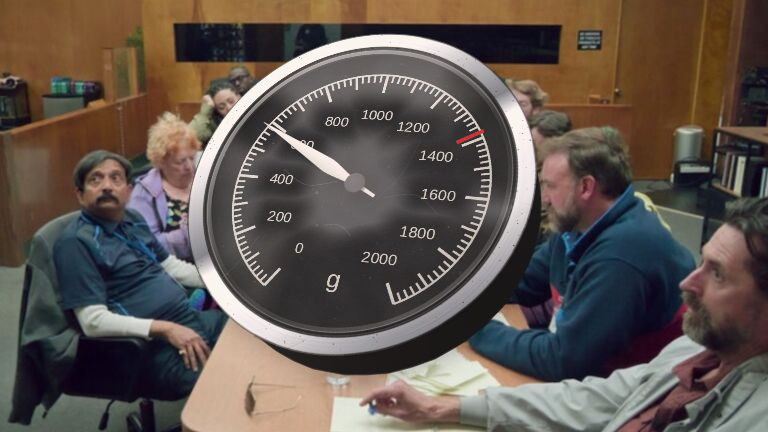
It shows 580 g
